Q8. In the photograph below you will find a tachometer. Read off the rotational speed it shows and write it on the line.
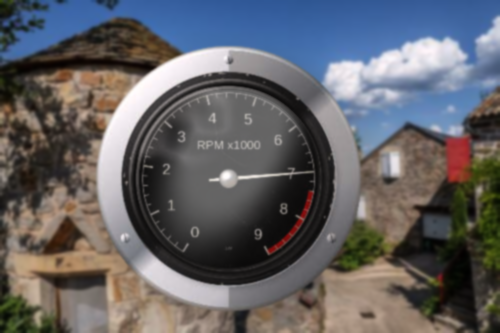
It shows 7000 rpm
